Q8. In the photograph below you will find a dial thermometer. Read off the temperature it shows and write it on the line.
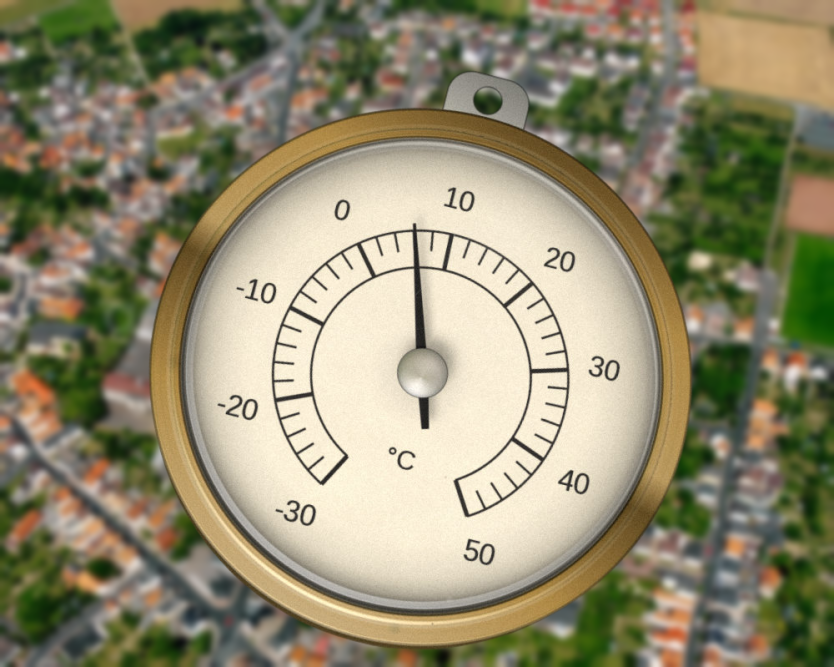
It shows 6 °C
